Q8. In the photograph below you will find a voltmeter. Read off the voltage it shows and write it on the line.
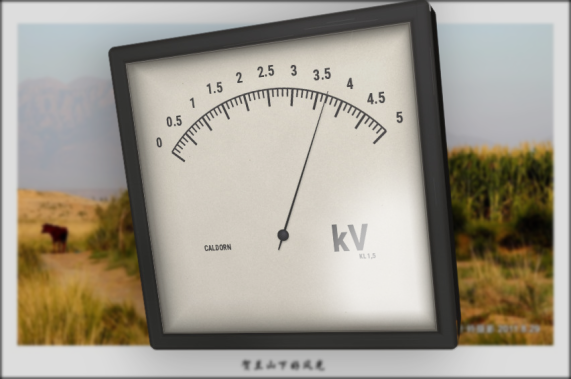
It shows 3.7 kV
